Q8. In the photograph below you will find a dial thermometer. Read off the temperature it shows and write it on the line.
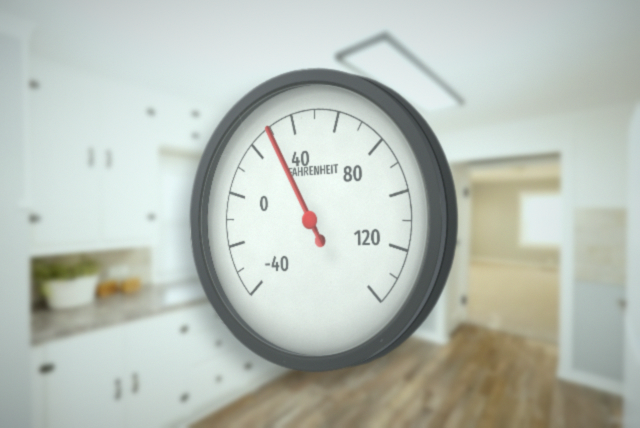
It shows 30 °F
